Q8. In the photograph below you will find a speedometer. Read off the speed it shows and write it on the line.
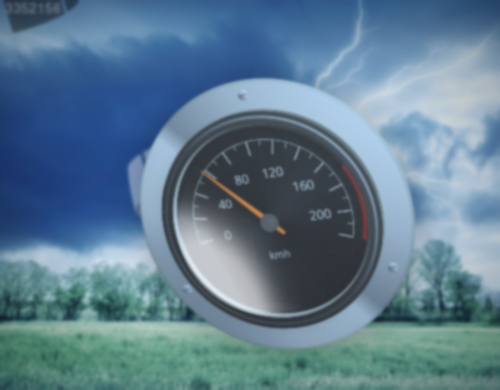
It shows 60 km/h
